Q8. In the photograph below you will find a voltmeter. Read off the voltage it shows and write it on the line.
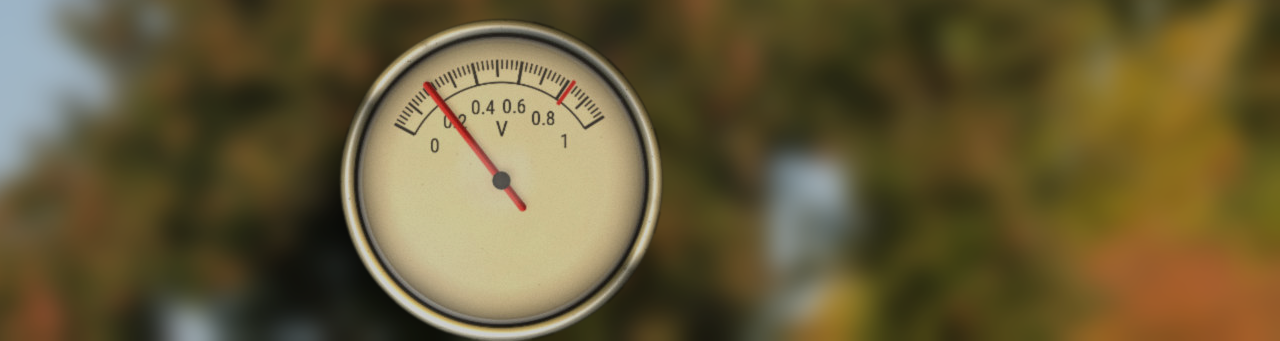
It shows 0.2 V
